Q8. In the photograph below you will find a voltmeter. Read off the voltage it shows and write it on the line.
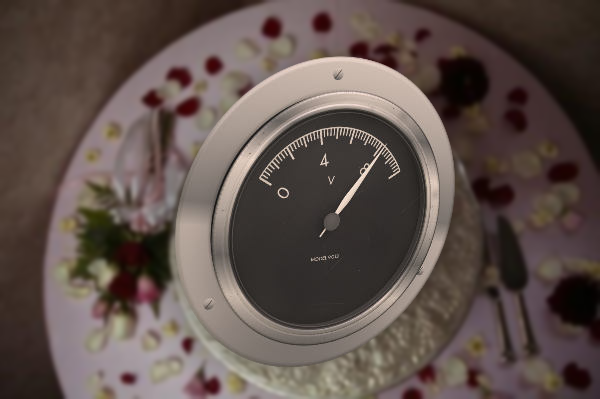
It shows 8 V
